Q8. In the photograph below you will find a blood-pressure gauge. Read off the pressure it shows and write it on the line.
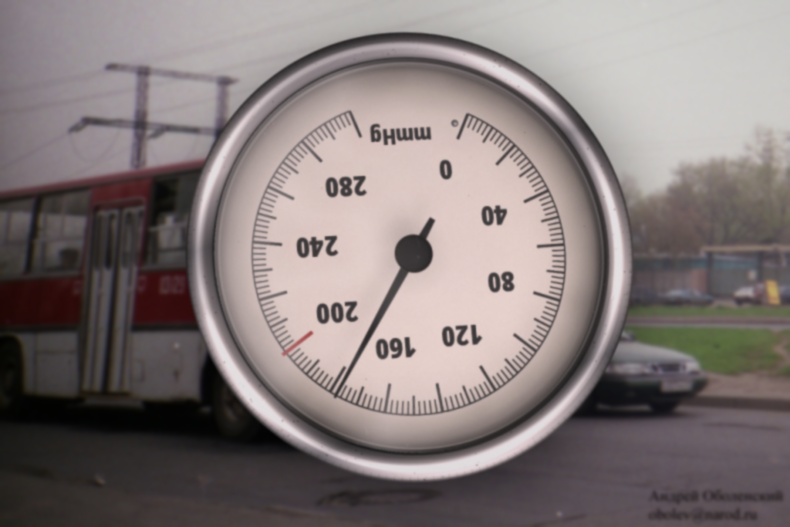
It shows 178 mmHg
